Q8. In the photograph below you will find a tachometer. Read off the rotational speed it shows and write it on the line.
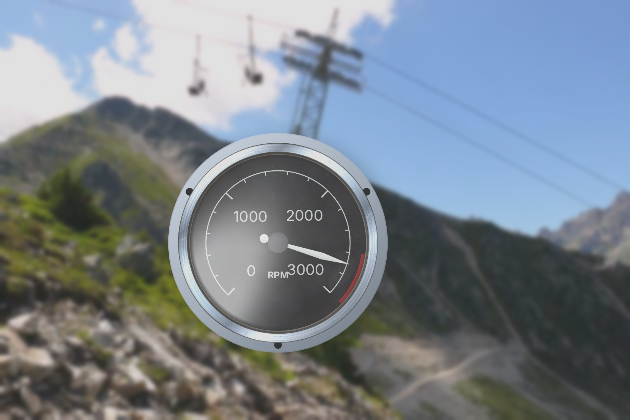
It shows 2700 rpm
